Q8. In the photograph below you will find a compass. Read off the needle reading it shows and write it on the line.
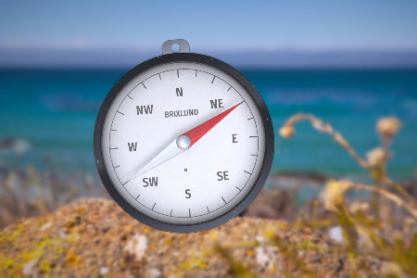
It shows 60 °
